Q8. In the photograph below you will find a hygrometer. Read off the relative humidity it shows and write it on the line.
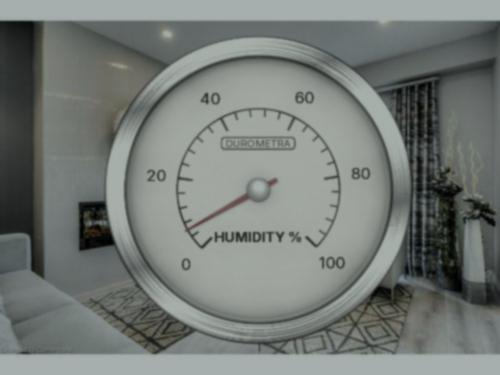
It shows 6 %
